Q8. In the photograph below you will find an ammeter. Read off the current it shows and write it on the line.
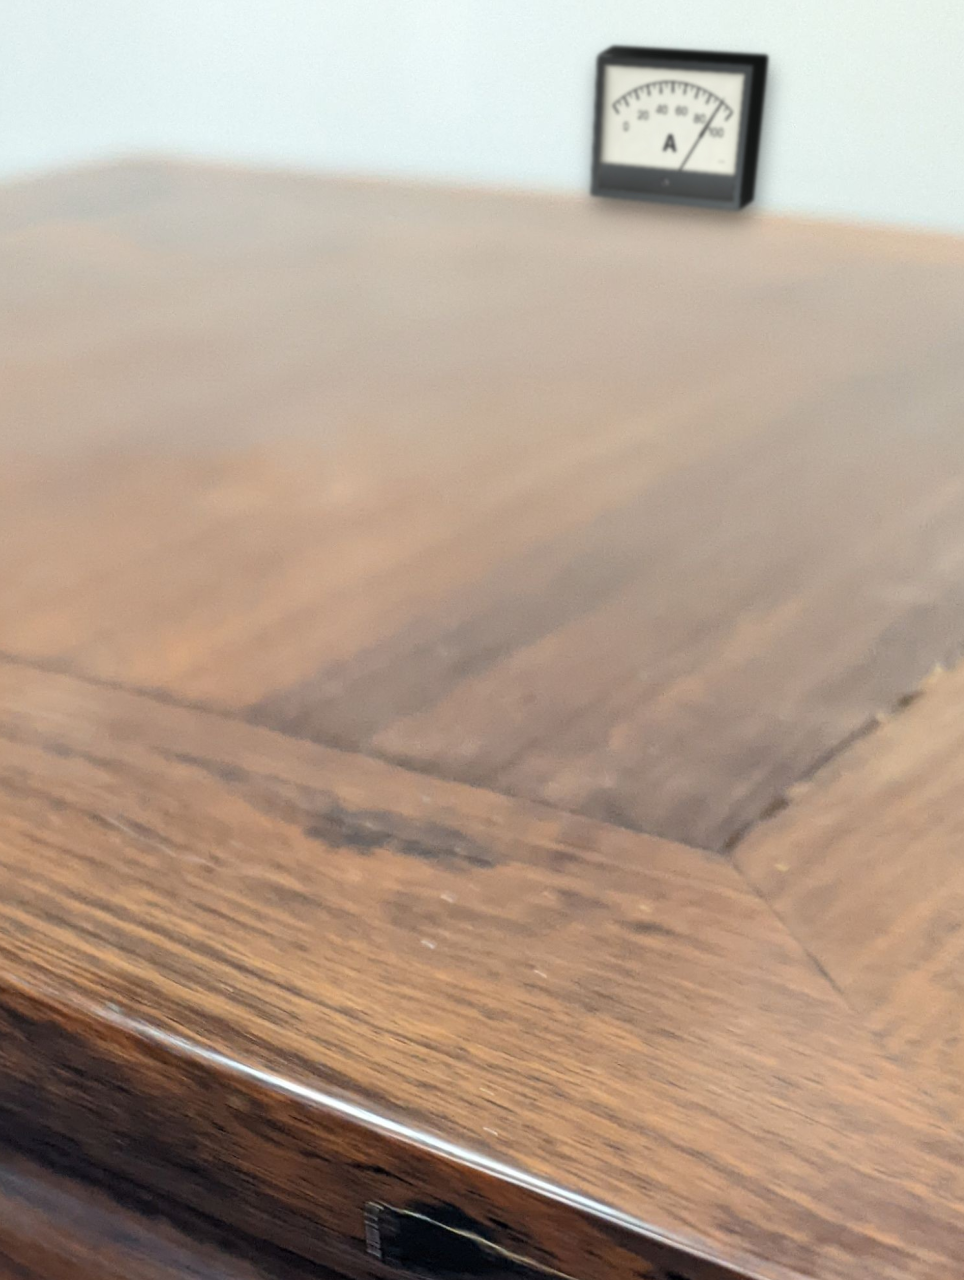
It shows 90 A
